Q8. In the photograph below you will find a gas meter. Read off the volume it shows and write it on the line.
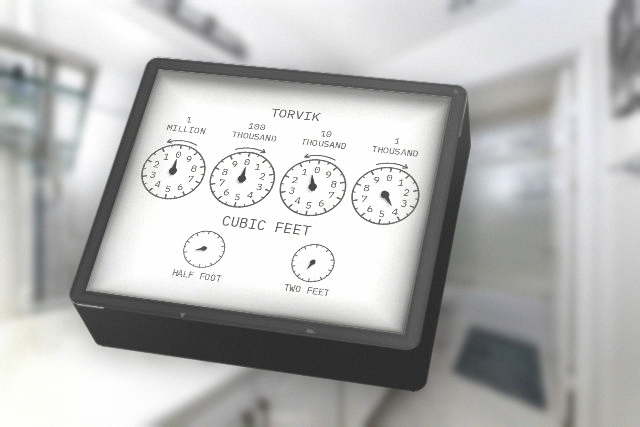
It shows 400 ft³
